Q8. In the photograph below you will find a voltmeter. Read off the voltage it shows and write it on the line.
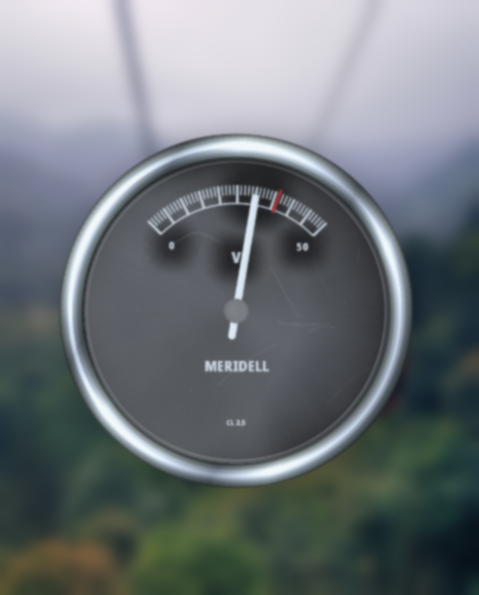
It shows 30 V
